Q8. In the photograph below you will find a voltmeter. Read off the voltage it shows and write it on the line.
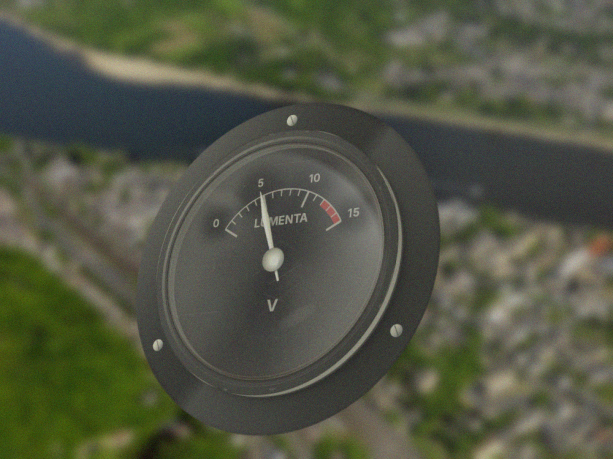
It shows 5 V
